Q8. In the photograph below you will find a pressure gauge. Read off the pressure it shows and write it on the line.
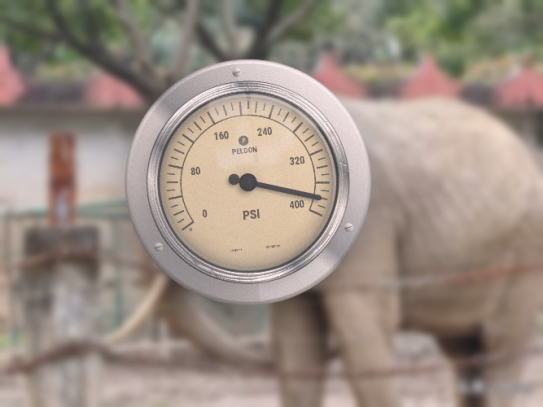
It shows 380 psi
